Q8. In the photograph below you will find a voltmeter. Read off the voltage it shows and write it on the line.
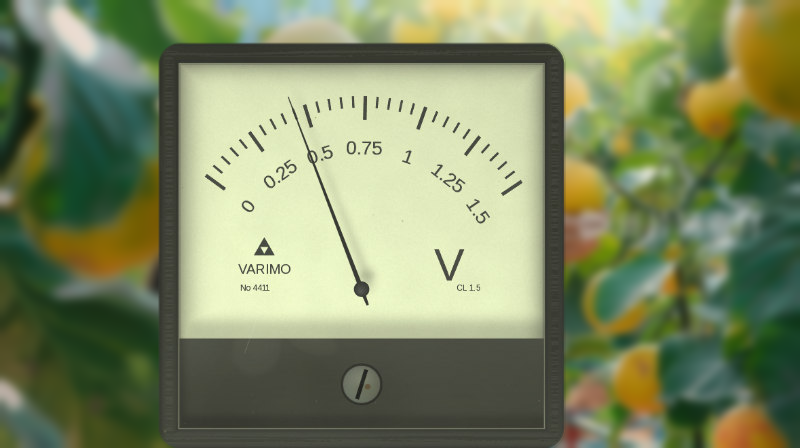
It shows 0.45 V
